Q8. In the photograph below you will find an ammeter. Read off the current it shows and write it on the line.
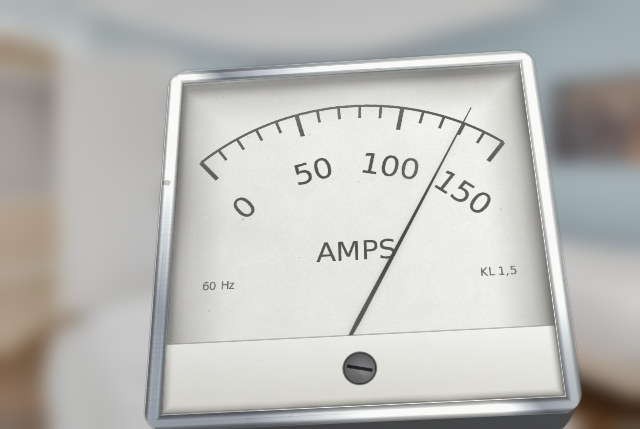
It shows 130 A
